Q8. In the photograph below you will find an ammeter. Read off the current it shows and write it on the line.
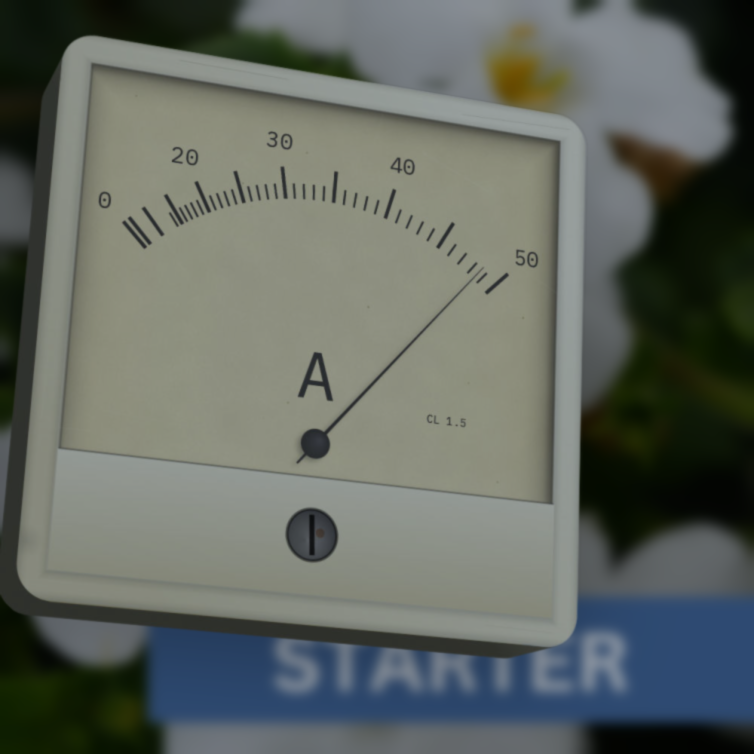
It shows 48.5 A
